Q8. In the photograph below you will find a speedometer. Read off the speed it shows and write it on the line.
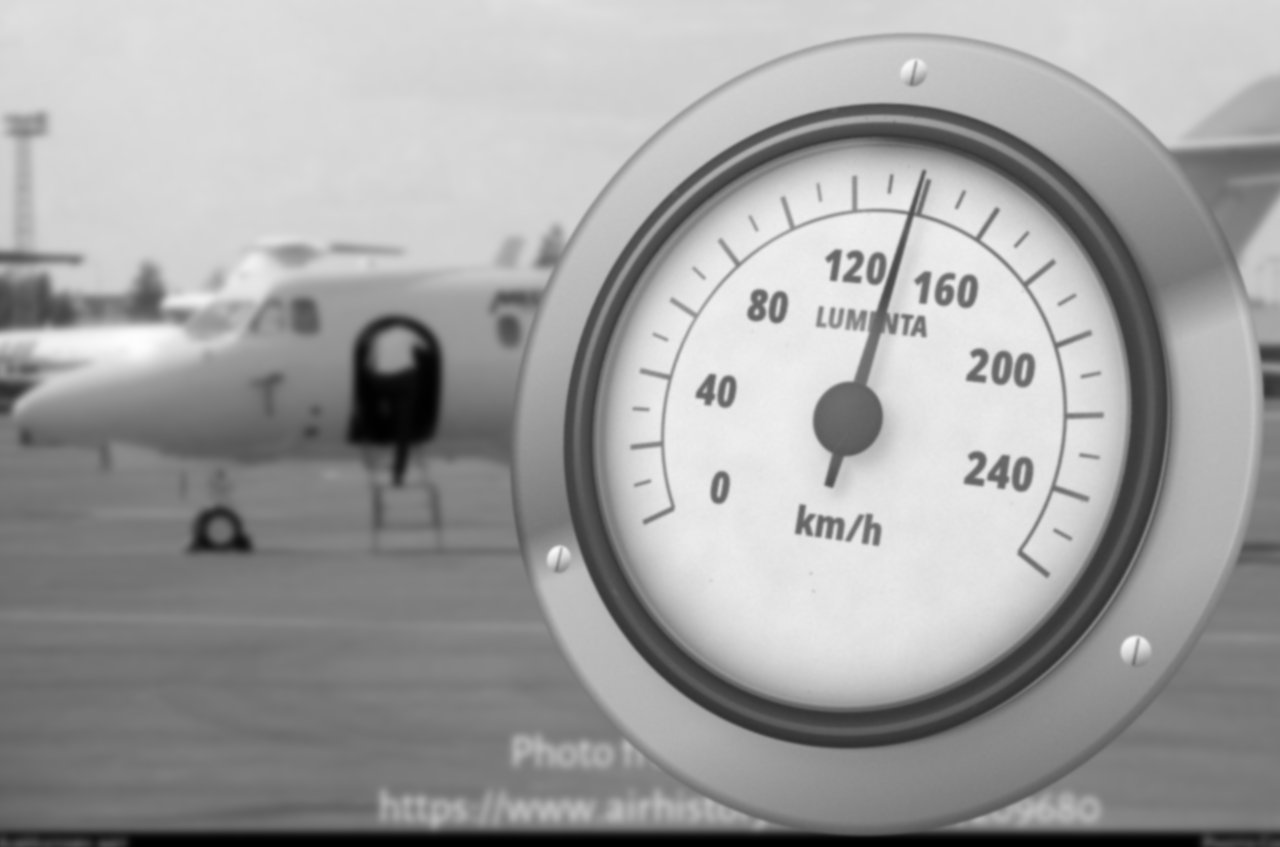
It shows 140 km/h
